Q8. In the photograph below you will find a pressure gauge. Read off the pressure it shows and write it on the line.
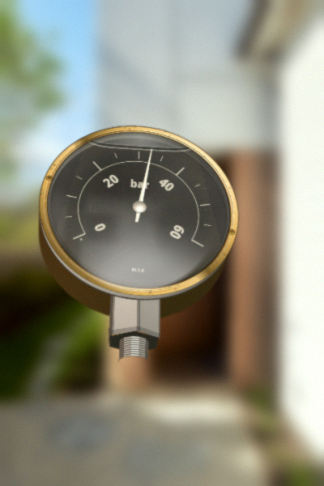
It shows 32.5 bar
